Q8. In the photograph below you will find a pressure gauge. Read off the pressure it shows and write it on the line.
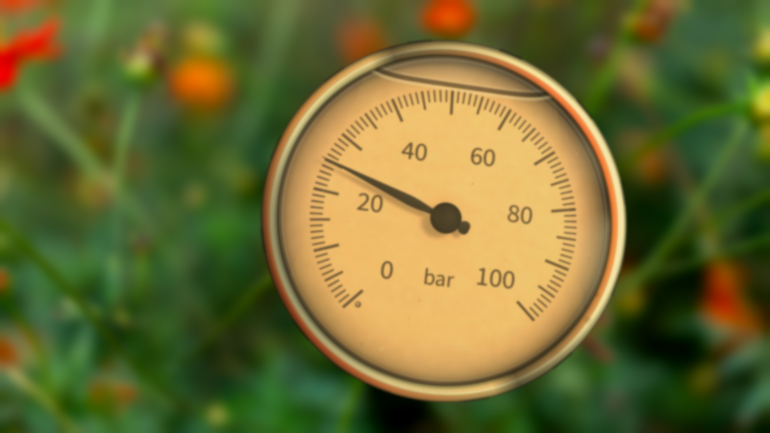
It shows 25 bar
